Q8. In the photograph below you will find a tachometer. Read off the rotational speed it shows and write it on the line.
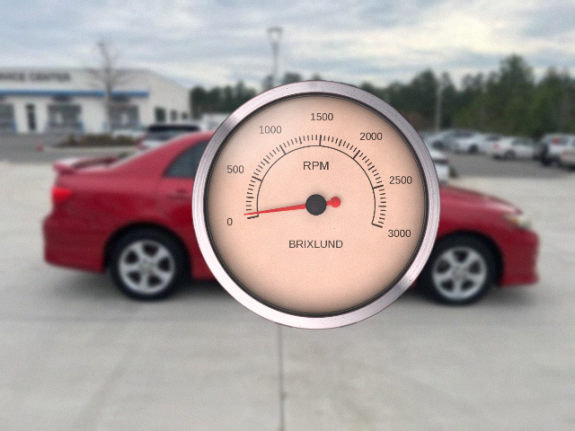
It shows 50 rpm
